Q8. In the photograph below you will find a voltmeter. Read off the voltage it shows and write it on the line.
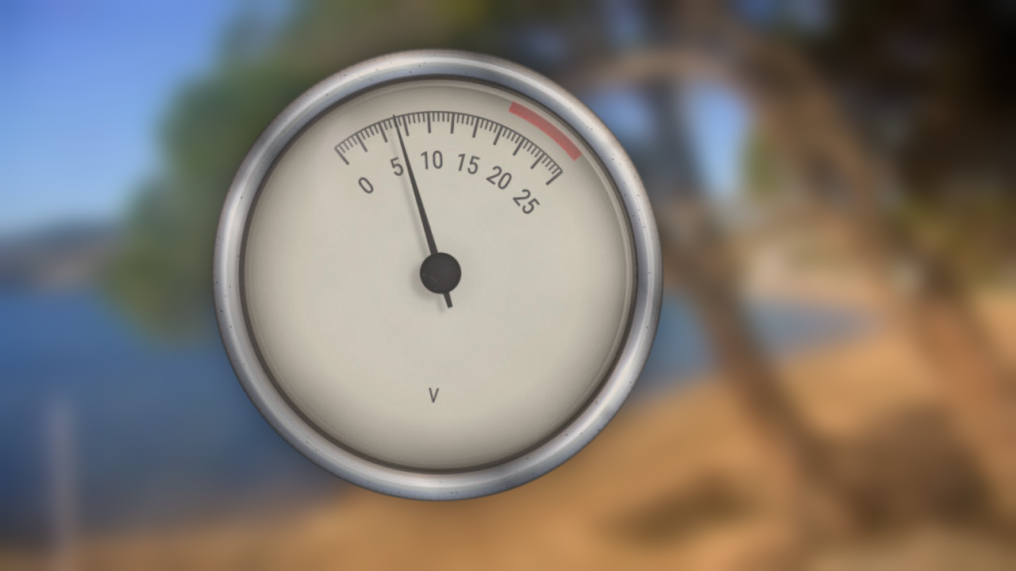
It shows 6.5 V
